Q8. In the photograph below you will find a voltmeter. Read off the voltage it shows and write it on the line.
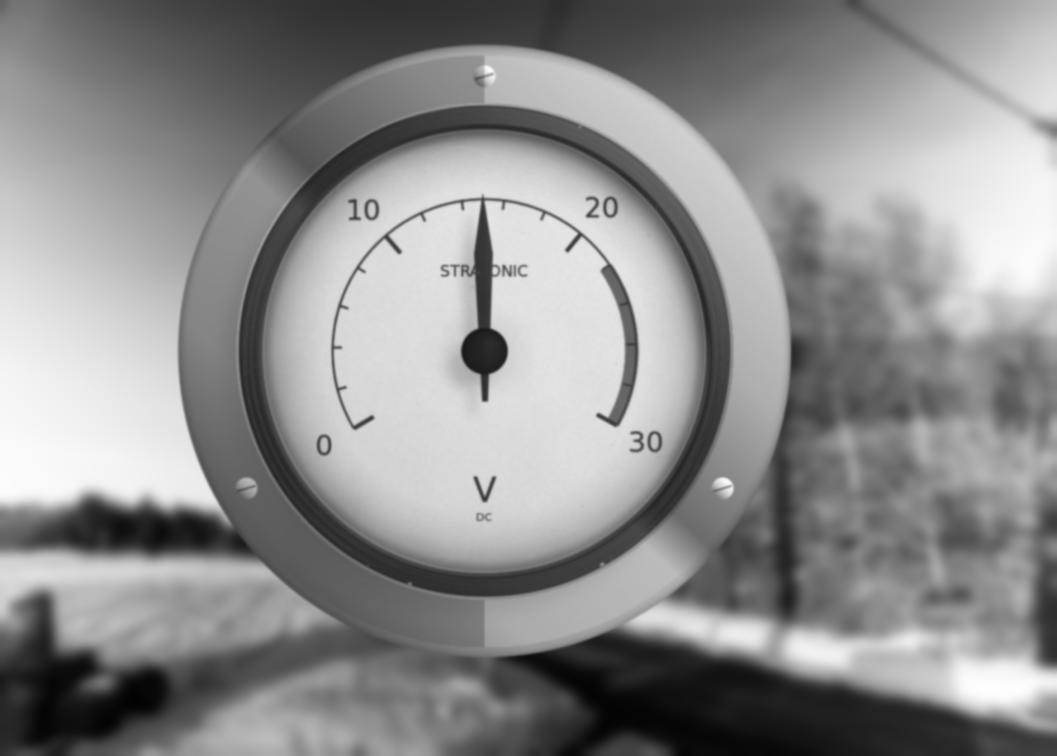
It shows 15 V
